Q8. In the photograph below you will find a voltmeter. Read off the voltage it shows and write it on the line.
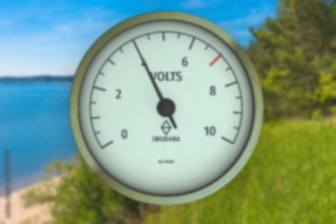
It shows 4 V
